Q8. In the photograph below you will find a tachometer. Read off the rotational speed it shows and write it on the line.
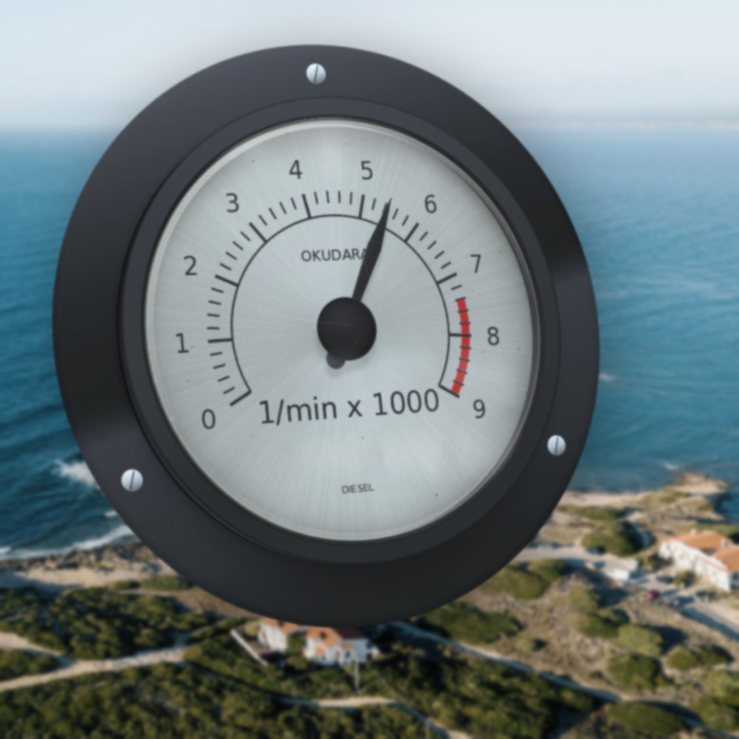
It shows 5400 rpm
